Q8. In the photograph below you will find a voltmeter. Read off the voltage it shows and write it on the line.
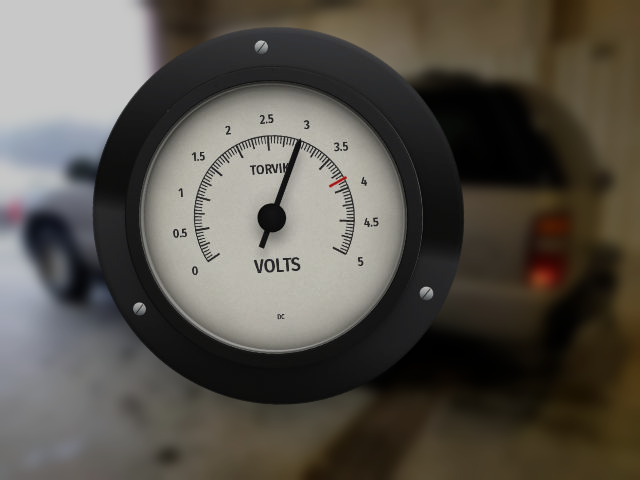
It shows 3 V
